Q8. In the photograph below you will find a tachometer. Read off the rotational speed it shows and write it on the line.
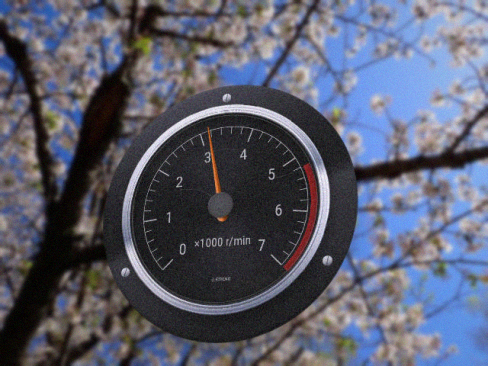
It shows 3200 rpm
